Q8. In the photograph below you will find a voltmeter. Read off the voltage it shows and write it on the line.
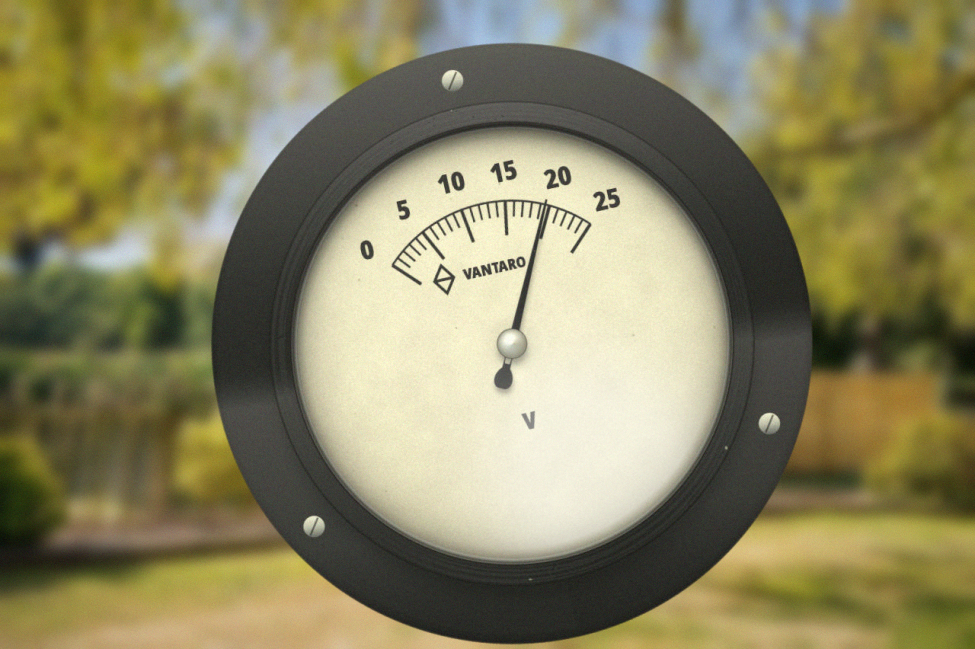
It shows 19.5 V
